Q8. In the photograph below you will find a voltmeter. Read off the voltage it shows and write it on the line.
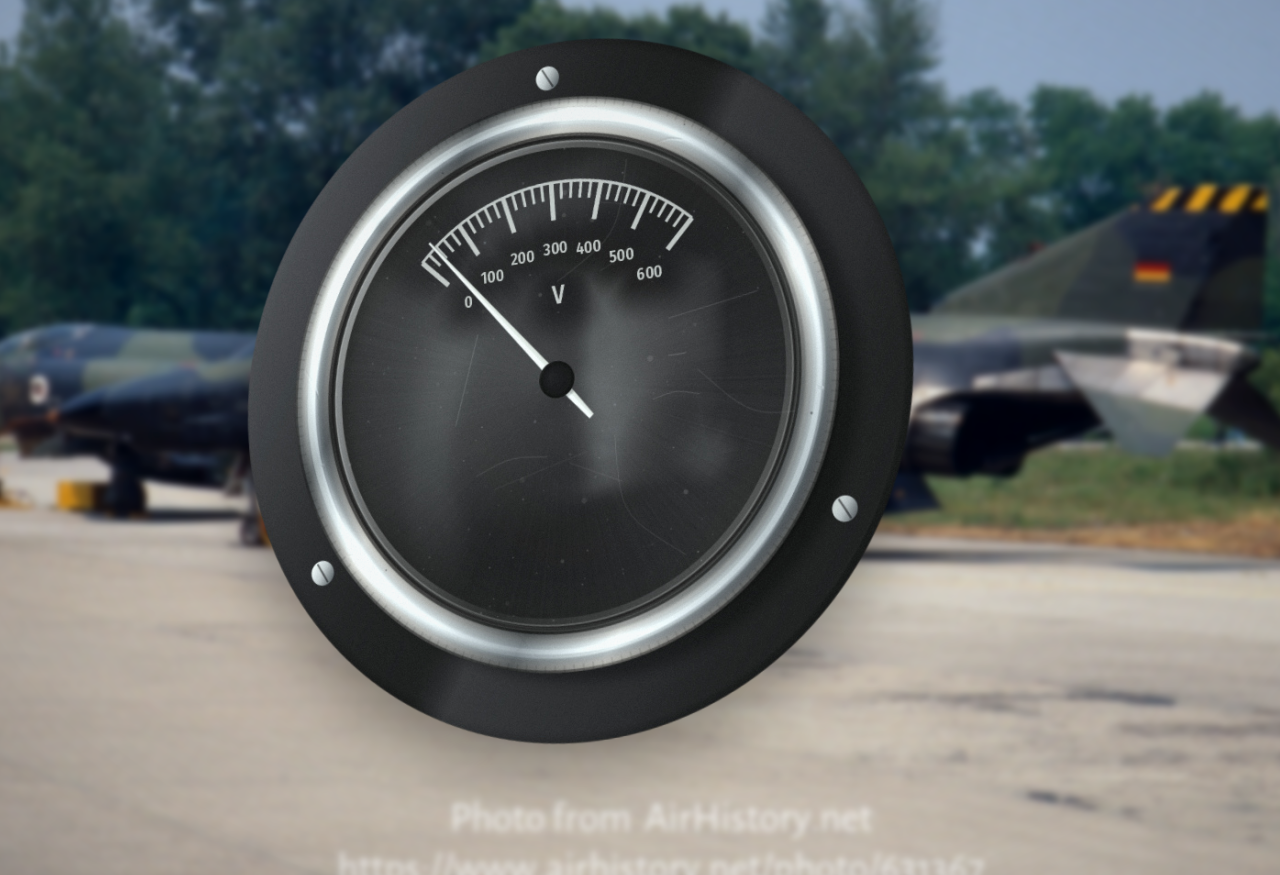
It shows 40 V
